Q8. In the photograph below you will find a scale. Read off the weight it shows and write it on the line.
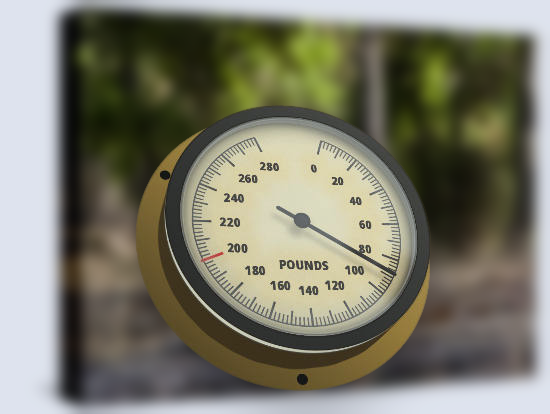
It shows 90 lb
